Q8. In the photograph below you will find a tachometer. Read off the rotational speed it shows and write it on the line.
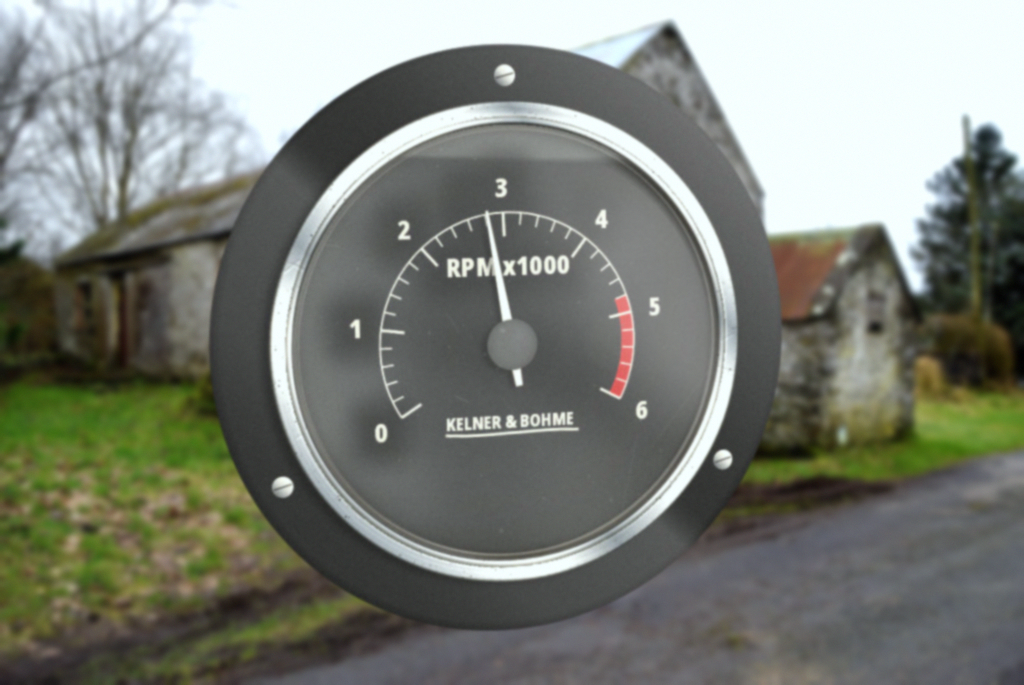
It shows 2800 rpm
